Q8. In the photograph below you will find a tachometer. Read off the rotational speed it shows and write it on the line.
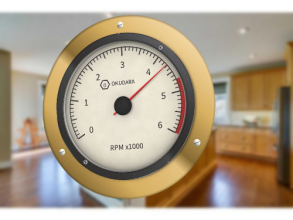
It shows 4300 rpm
